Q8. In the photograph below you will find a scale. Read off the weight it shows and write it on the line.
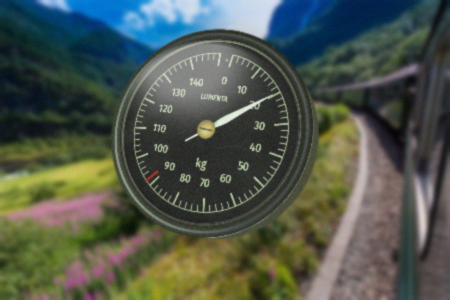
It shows 20 kg
